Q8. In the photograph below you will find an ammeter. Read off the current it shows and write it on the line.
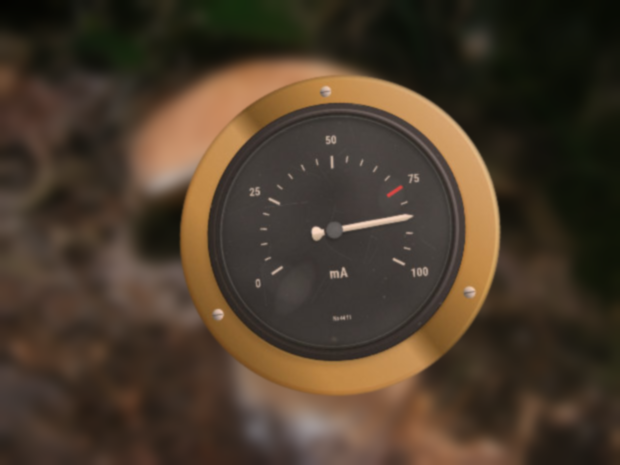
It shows 85 mA
